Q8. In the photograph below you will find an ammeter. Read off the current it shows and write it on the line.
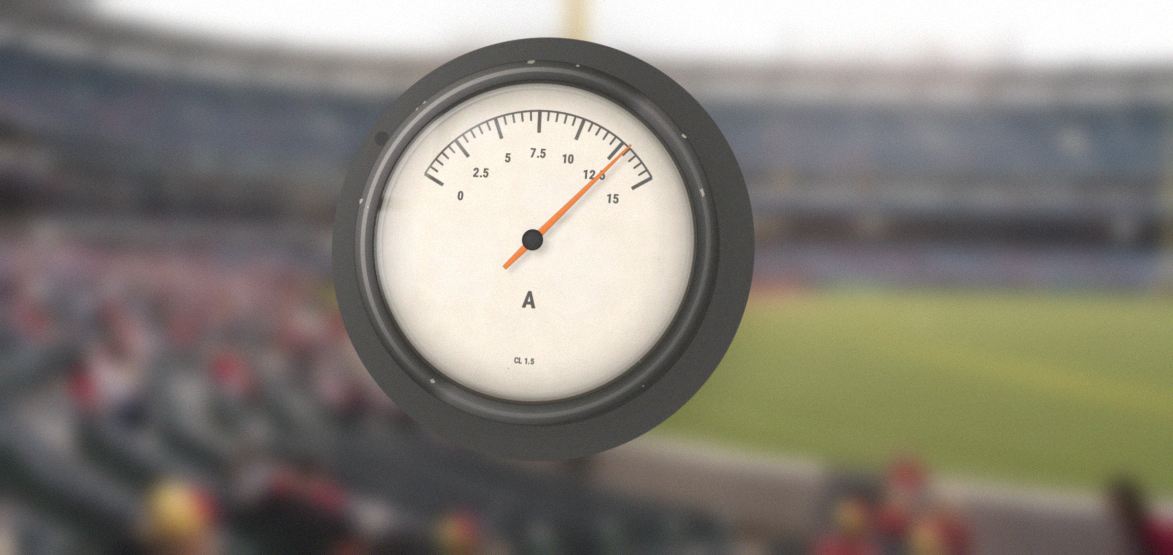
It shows 13 A
